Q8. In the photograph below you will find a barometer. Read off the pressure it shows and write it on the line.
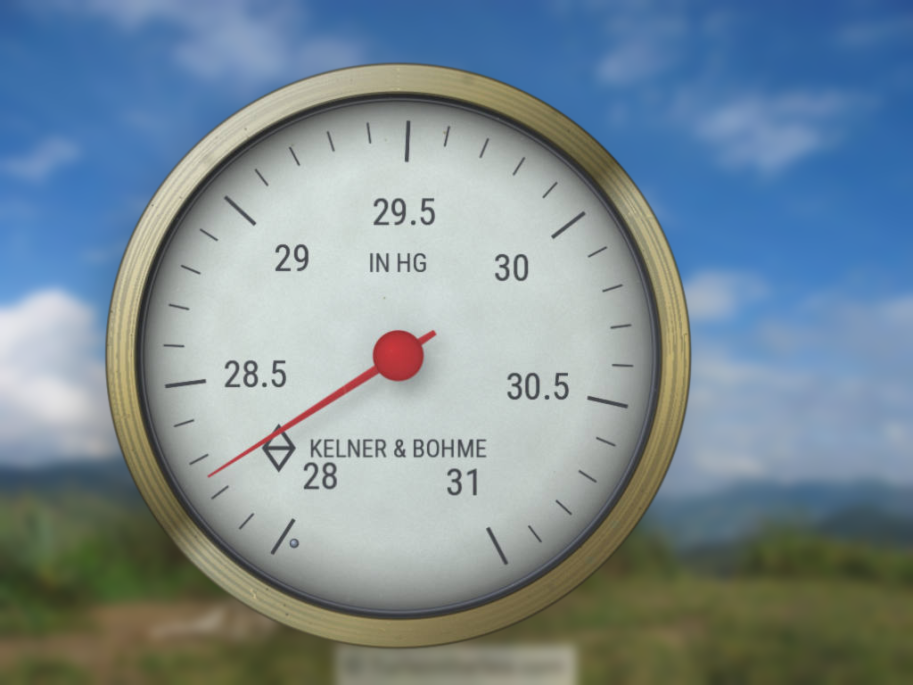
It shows 28.25 inHg
